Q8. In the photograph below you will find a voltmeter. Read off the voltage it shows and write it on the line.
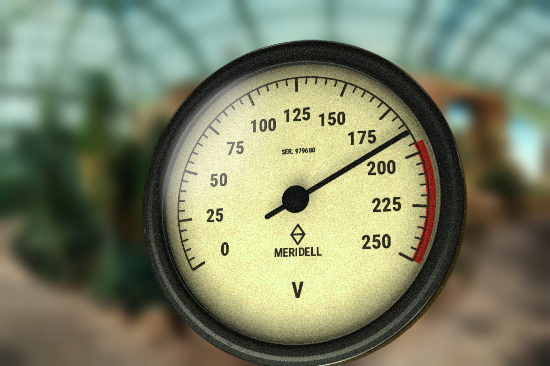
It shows 190 V
